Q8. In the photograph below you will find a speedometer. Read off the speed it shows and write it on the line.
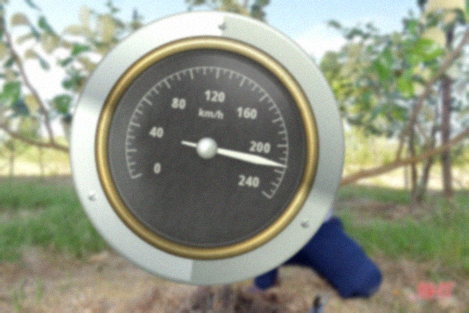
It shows 215 km/h
